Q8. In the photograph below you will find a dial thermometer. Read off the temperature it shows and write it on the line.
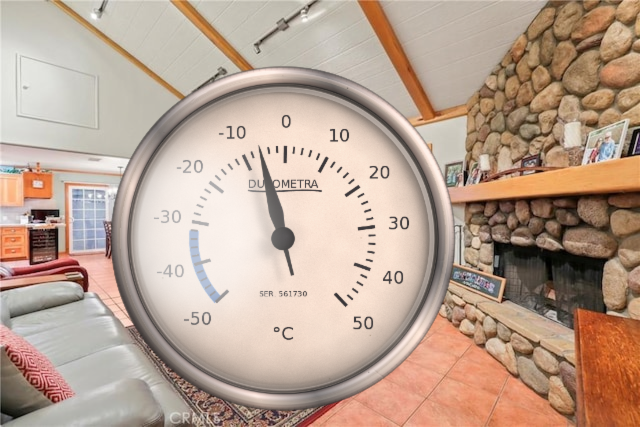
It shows -6 °C
